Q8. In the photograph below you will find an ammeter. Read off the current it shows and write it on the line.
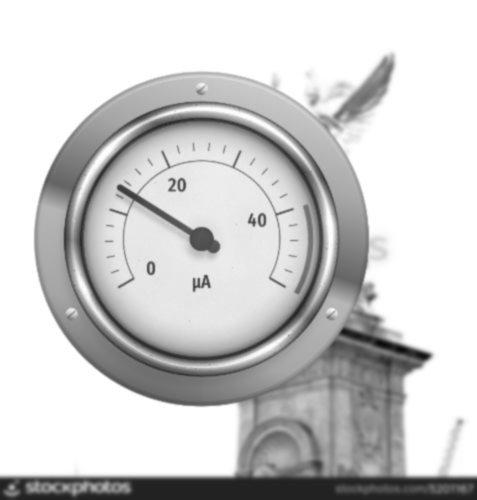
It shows 13 µA
